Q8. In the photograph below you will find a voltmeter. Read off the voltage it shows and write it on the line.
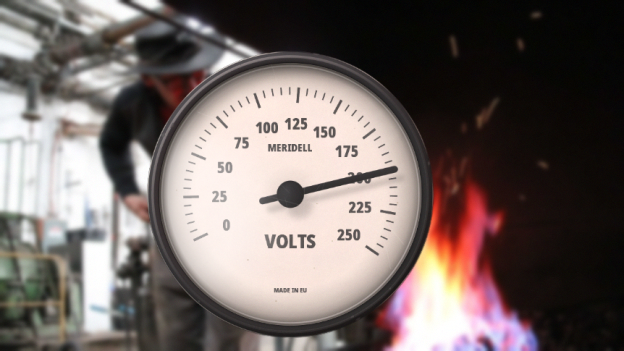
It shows 200 V
